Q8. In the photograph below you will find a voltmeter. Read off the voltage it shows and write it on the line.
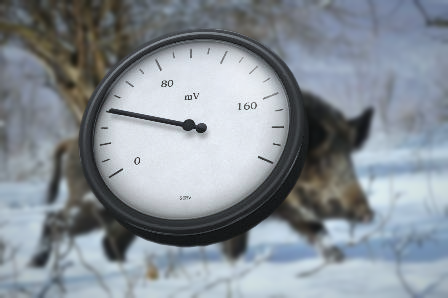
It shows 40 mV
